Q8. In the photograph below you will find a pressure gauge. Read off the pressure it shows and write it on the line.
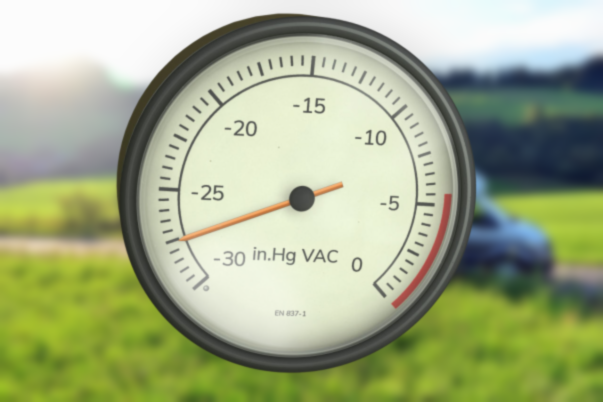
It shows -27.5 inHg
